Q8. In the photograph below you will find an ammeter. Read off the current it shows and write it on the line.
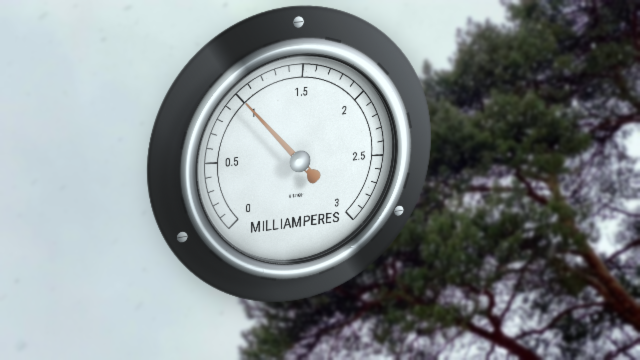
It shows 1 mA
